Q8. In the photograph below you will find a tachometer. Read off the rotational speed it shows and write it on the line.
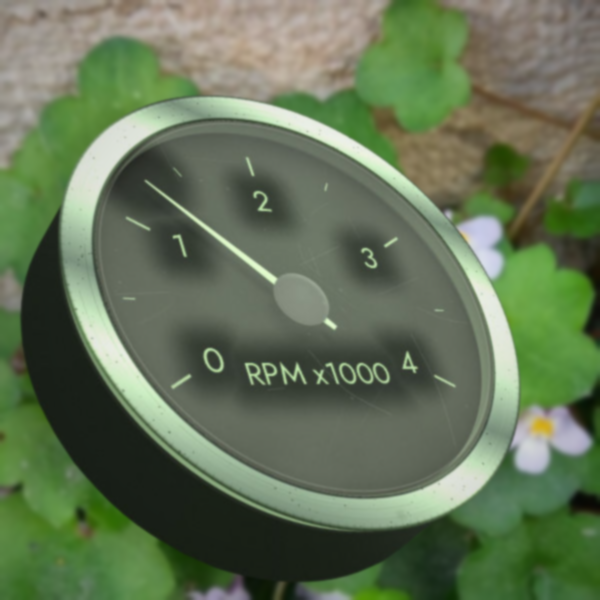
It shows 1250 rpm
